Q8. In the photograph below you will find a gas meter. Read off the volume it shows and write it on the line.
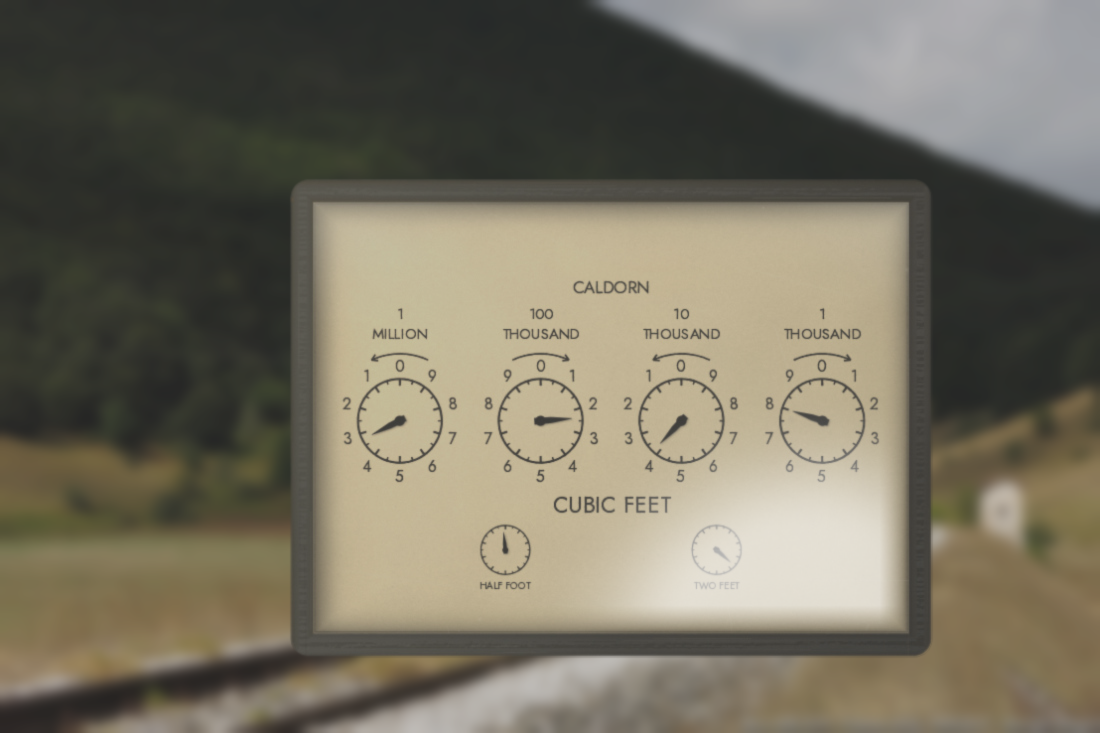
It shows 323800 ft³
